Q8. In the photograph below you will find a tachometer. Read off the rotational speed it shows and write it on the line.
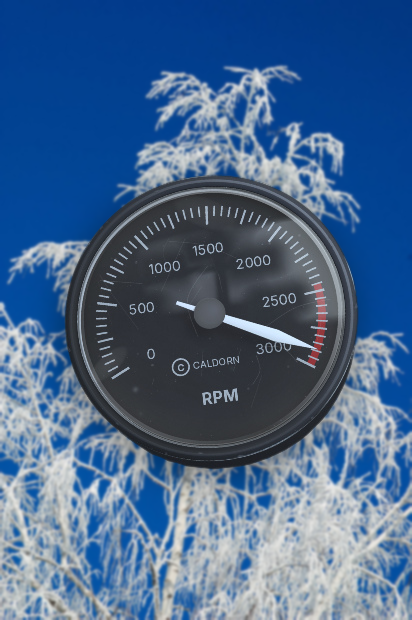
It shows 2900 rpm
